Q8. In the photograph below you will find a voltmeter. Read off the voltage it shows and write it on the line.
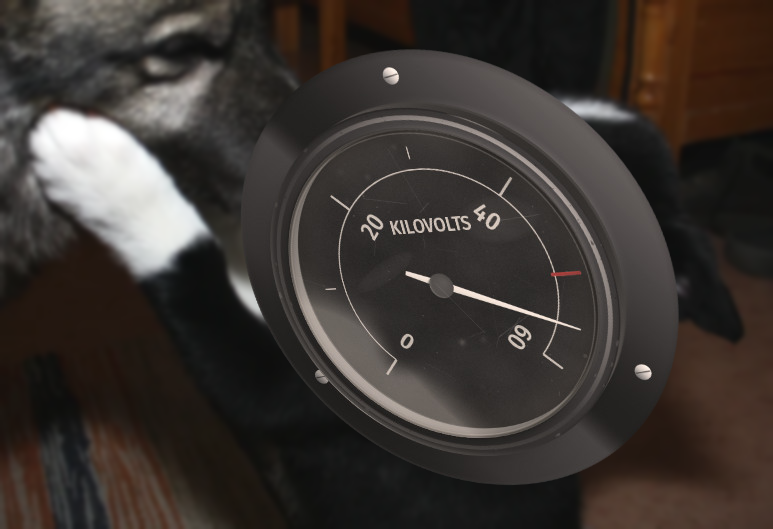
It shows 55 kV
